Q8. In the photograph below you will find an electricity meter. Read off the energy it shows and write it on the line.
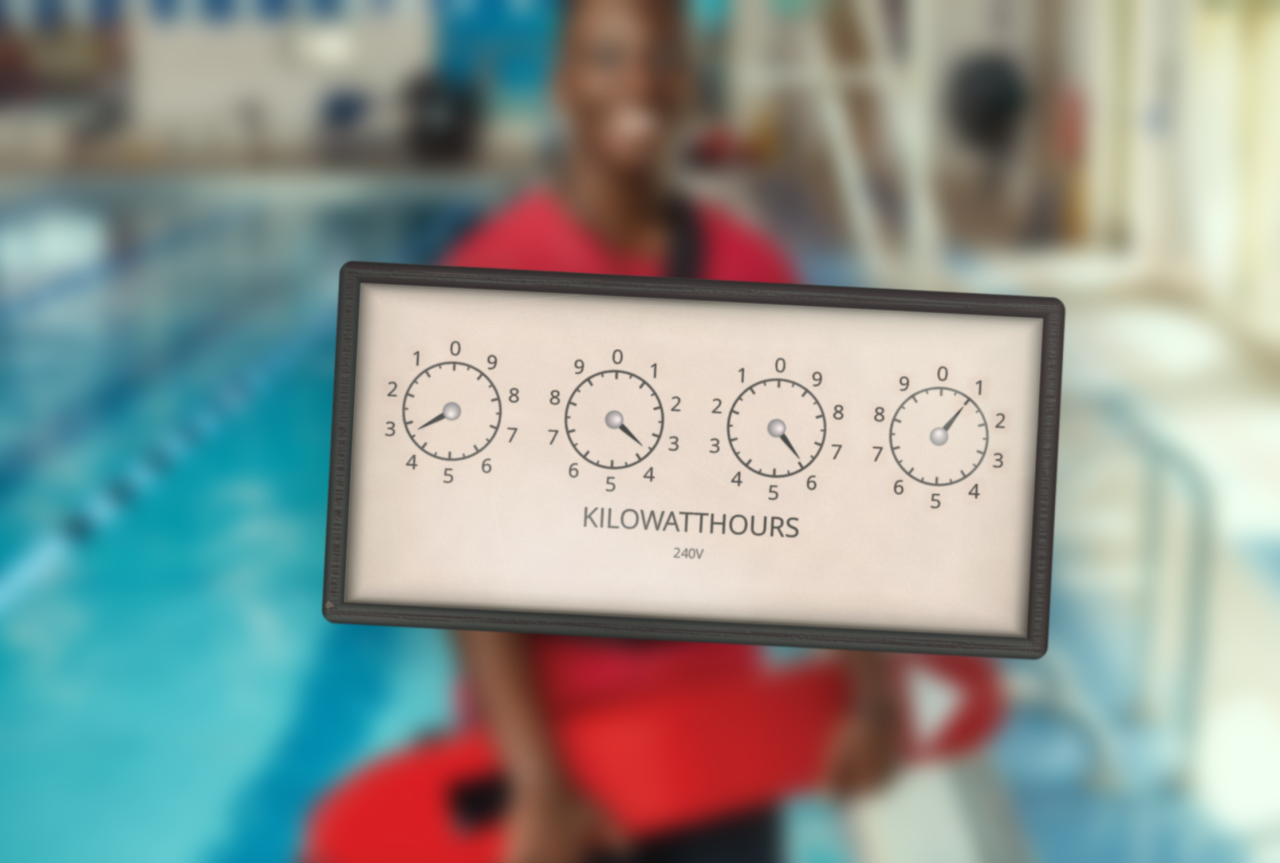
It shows 3361 kWh
